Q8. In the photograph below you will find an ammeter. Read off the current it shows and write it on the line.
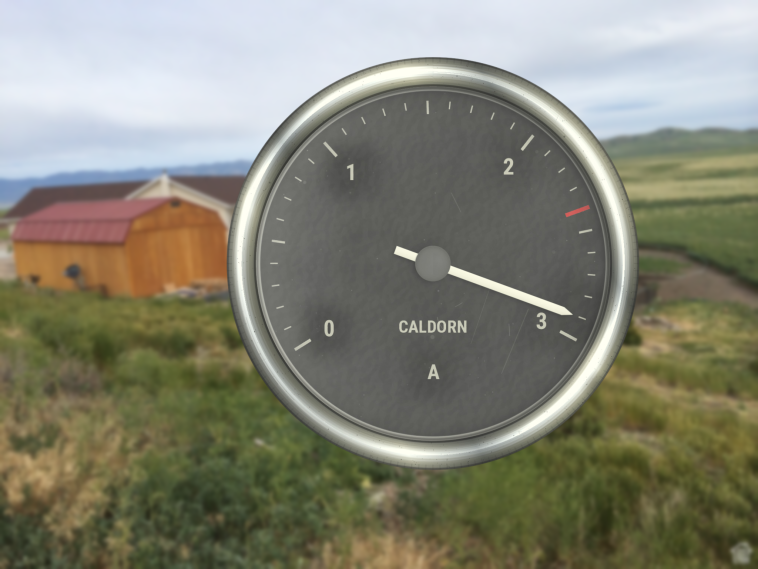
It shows 2.9 A
